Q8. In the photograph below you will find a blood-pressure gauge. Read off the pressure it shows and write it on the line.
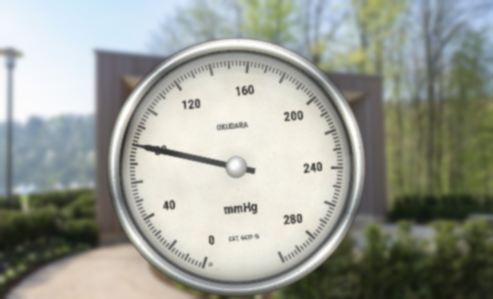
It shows 80 mmHg
